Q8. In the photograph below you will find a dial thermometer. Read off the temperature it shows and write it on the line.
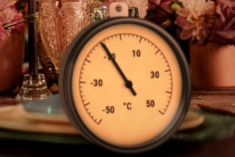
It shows -10 °C
